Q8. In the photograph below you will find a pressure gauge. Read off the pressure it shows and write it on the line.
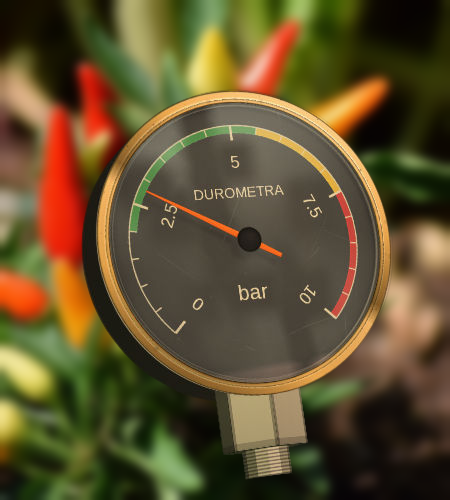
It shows 2.75 bar
